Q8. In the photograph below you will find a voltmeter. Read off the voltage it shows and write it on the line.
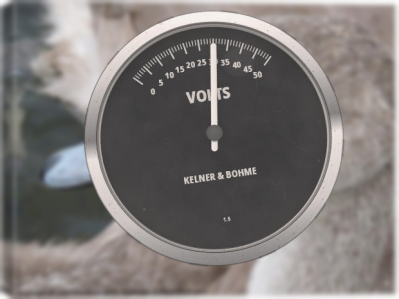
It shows 30 V
